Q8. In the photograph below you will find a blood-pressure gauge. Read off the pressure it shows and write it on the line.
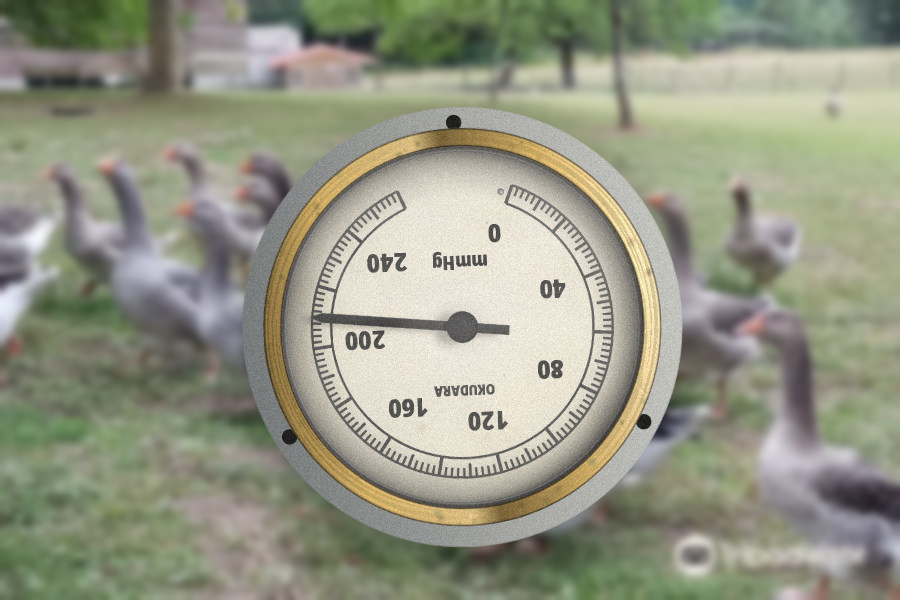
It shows 210 mmHg
